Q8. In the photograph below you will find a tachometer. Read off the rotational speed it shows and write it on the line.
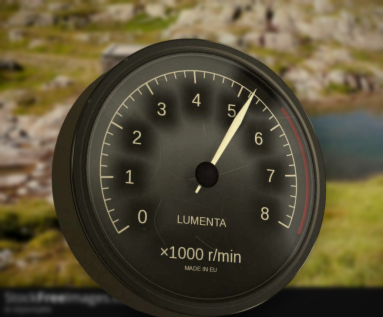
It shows 5200 rpm
